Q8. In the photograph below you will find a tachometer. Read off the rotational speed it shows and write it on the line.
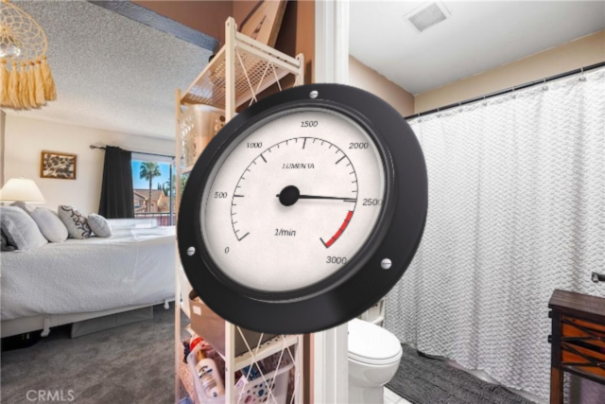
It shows 2500 rpm
